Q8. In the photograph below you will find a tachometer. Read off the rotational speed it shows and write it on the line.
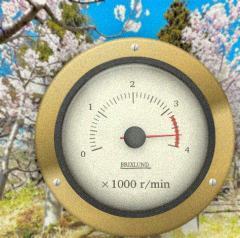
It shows 3700 rpm
